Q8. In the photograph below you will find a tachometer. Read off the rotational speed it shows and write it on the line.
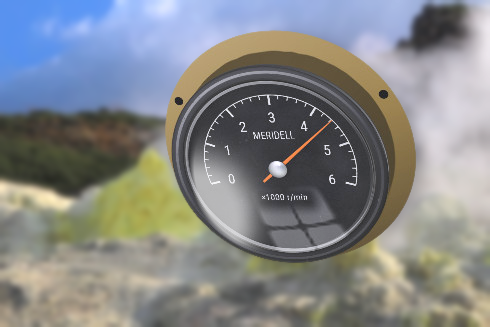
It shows 4400 rpm
